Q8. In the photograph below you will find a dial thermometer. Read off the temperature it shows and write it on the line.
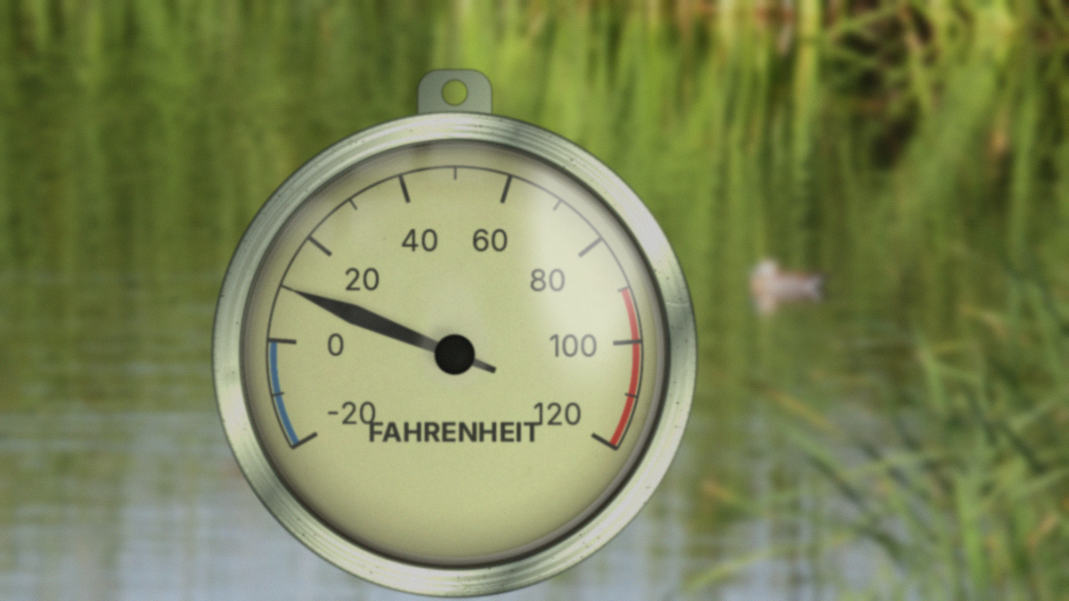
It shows 10 °F
